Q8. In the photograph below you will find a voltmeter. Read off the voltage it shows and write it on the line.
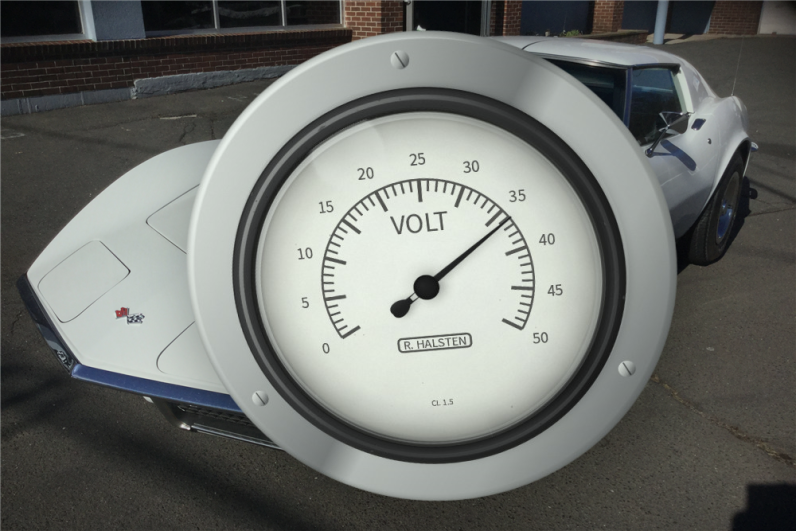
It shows 36 V
